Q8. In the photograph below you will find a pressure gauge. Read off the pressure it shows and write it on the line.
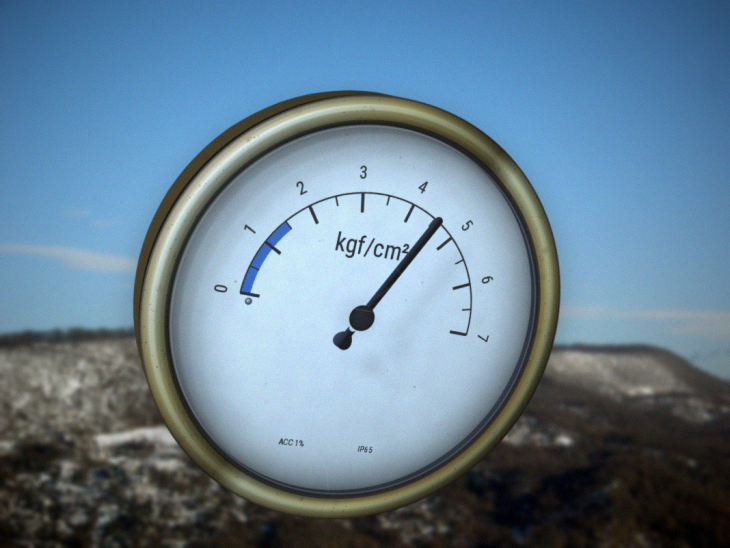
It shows 4.5 kg/cm²
